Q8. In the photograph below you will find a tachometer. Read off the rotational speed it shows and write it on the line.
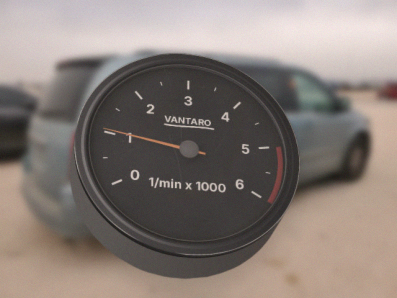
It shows 1000 rpm
